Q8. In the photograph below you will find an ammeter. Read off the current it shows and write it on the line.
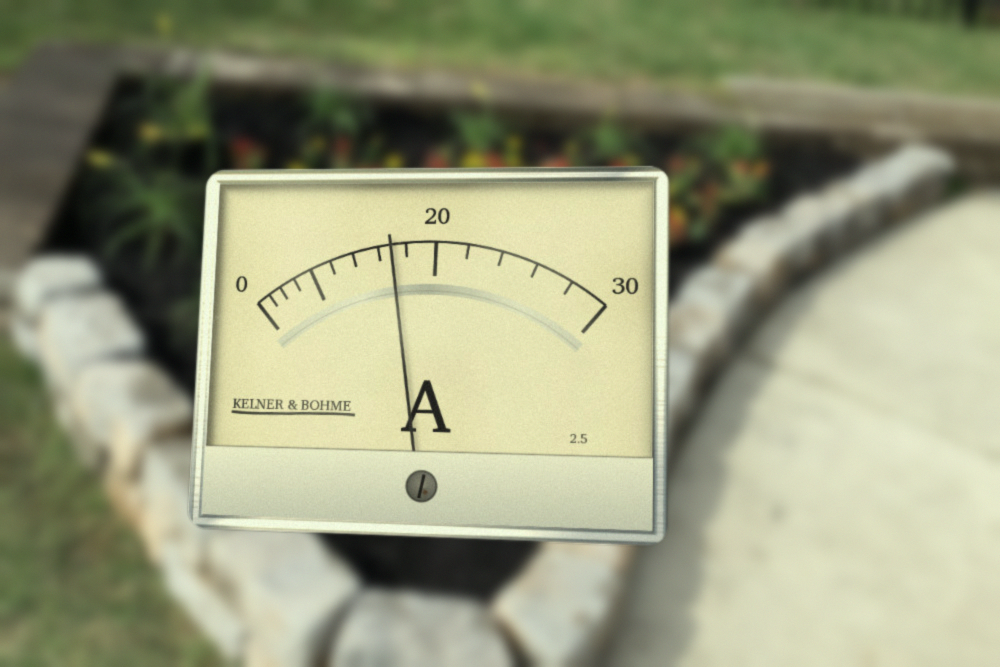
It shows 17 A
